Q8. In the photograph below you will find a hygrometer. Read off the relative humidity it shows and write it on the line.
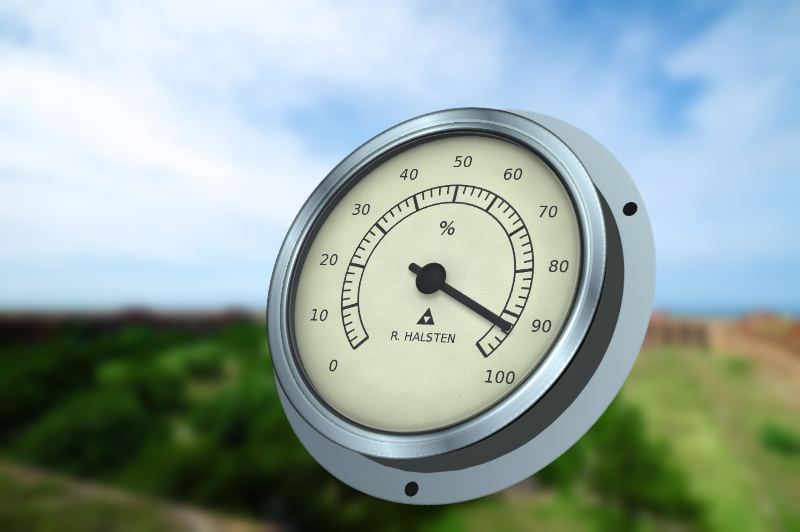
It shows 93 %
